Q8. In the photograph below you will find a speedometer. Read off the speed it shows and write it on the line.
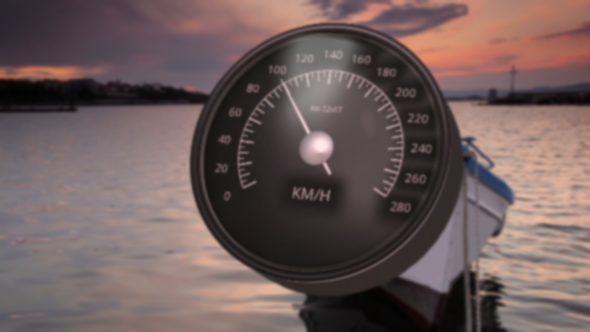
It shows 100 km/h
